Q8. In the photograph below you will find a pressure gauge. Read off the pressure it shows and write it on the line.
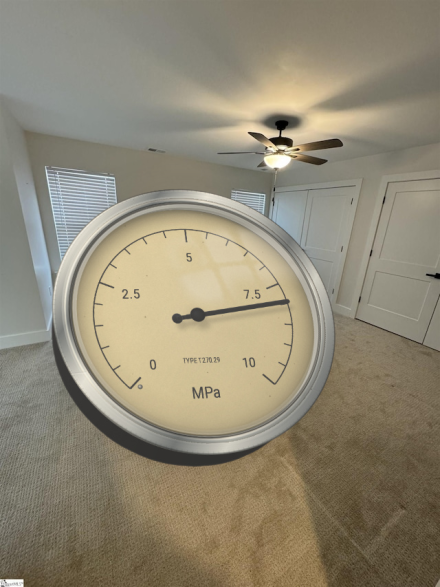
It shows 8 MPa
